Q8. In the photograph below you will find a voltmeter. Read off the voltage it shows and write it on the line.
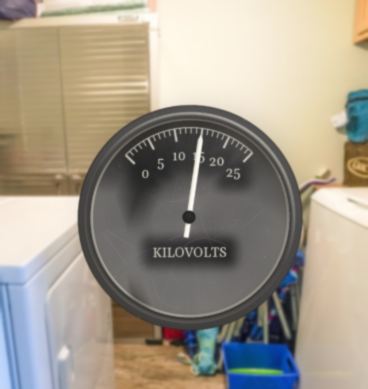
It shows 15 kV
